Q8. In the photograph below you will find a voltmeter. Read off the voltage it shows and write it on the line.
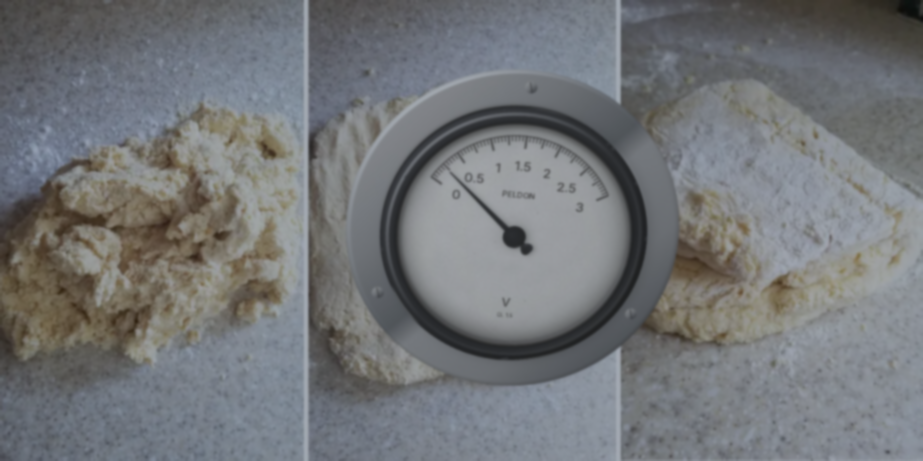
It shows 0.25 V
